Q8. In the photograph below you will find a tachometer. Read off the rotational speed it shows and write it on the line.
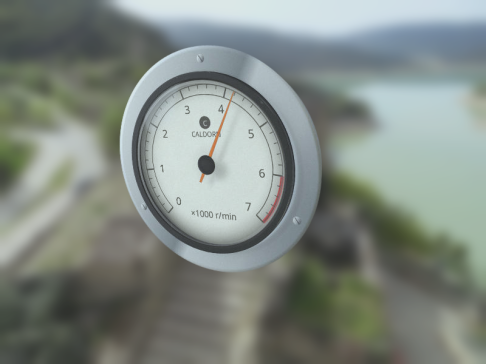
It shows 4200 rpm
